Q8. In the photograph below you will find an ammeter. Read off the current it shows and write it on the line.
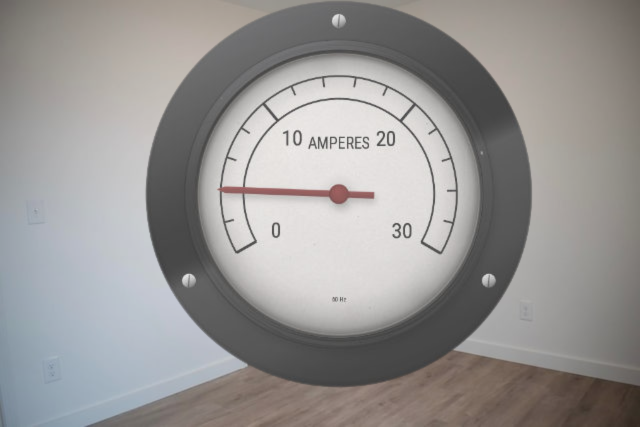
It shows 4 A
